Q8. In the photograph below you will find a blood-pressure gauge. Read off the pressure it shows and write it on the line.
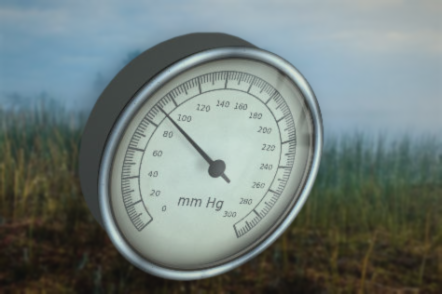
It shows 90 mmHg
